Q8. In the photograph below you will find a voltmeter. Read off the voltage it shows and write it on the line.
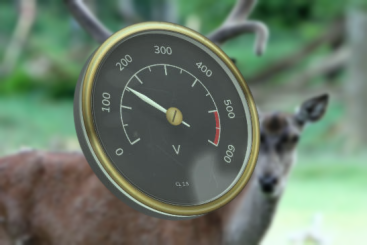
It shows 150 V
